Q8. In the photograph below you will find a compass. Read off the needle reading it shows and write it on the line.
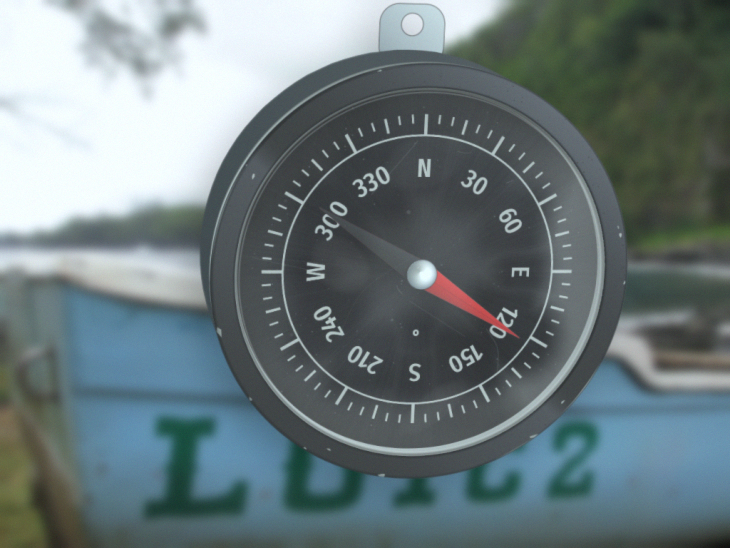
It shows 122.5 °
